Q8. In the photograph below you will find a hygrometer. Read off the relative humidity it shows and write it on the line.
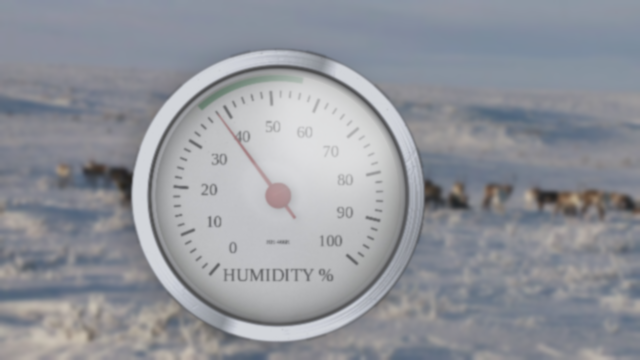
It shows 38 %
